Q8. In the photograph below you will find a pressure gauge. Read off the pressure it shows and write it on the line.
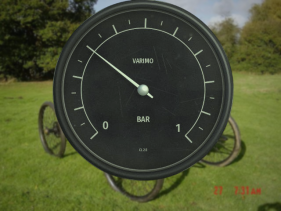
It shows 0.3 bar
